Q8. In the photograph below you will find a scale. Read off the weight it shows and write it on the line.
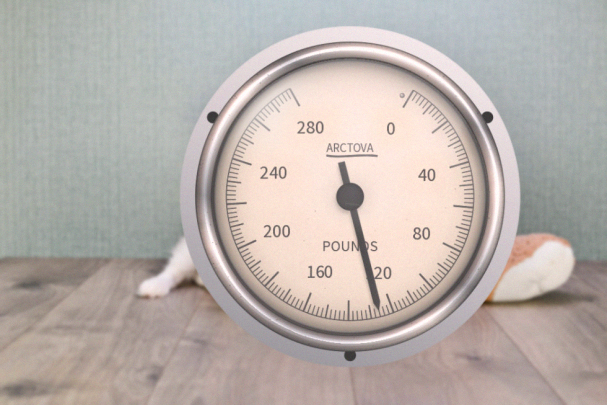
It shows 126 lb
